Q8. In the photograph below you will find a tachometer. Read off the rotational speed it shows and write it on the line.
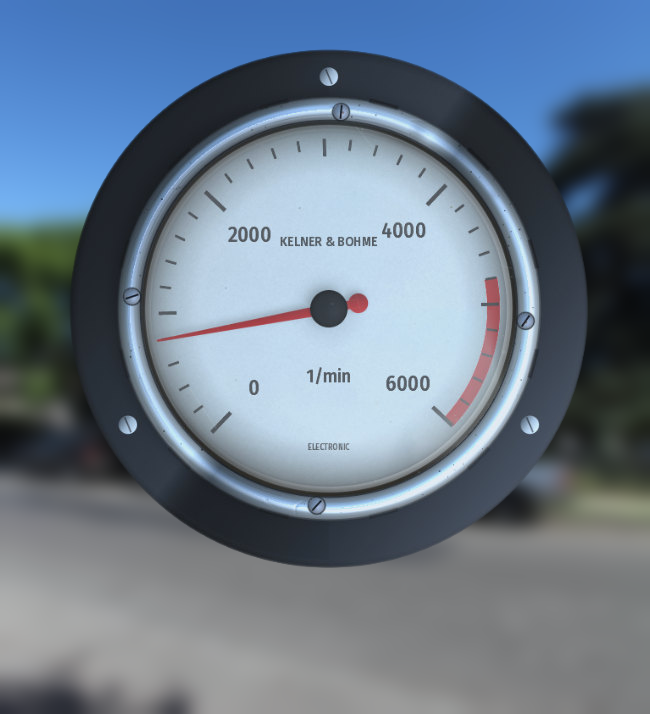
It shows 800 rpm
